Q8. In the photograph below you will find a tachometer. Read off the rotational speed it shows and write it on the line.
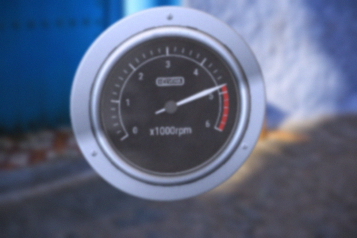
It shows 4800 rpm
